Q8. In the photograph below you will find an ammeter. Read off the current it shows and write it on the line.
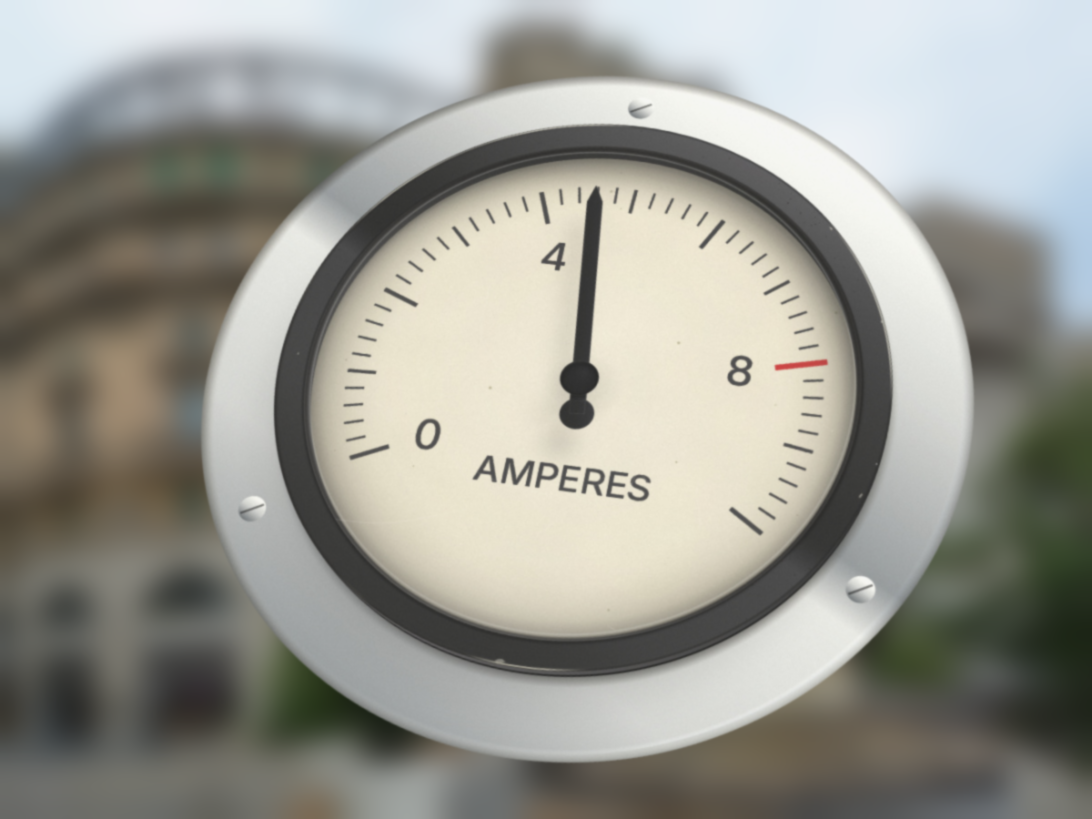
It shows 4.6 A
